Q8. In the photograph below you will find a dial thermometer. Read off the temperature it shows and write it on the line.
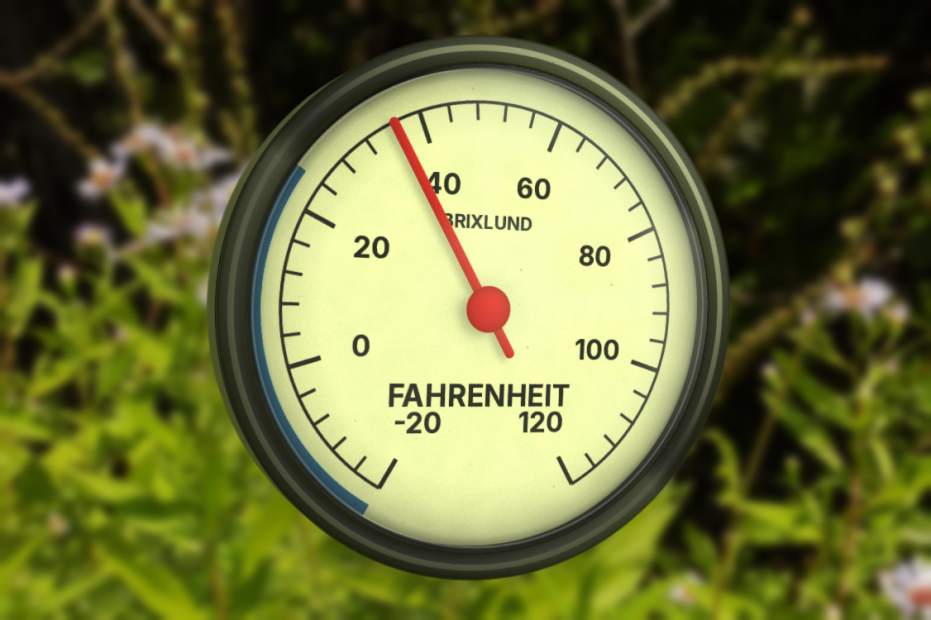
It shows 36 °F
